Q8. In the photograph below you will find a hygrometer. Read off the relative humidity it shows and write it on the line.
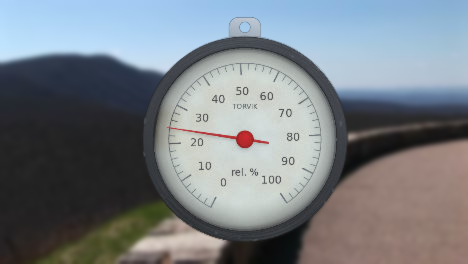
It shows 24 %
